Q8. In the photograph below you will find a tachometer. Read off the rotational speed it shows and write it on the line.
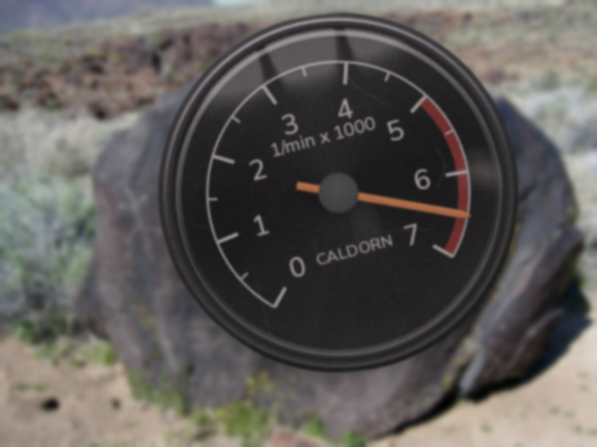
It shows 6500 rpm
